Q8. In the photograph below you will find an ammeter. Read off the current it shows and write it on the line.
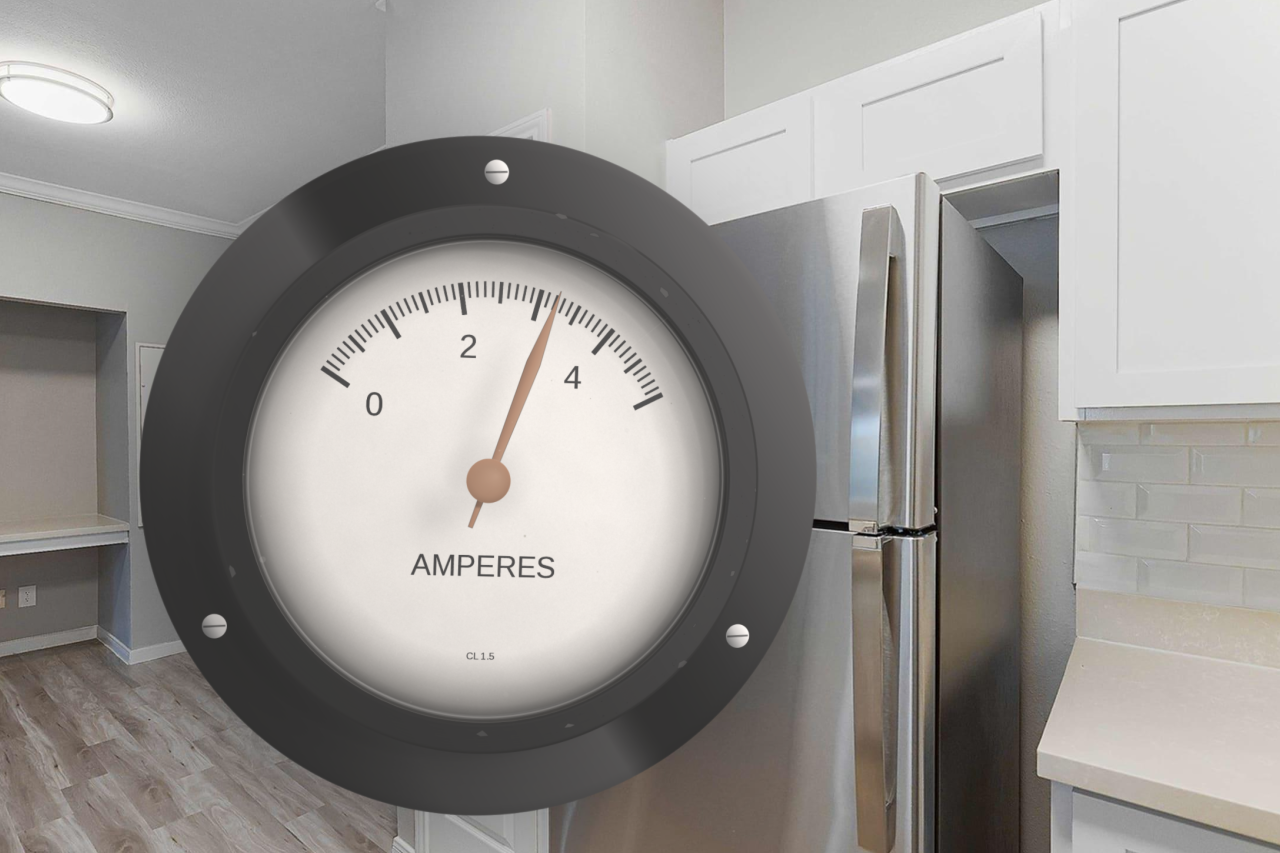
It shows 3.2 A
